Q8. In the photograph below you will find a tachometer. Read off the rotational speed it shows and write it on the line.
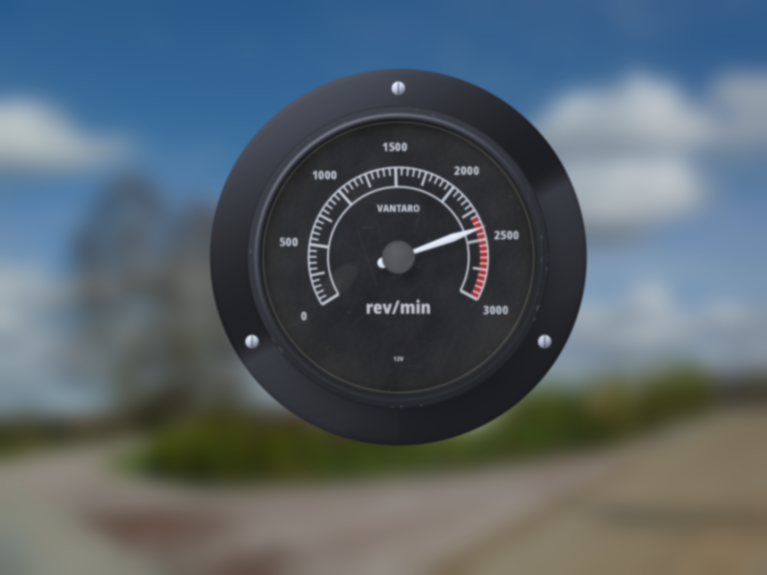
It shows 2400 rpm
